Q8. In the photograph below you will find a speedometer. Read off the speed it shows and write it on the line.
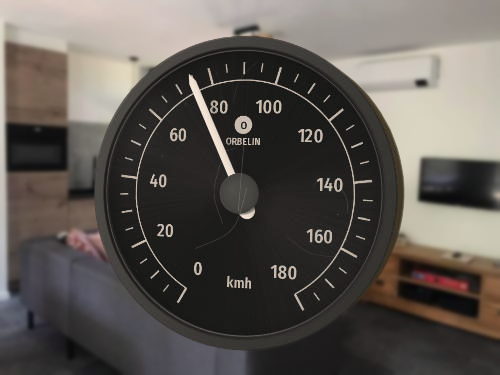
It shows 75 km/h
